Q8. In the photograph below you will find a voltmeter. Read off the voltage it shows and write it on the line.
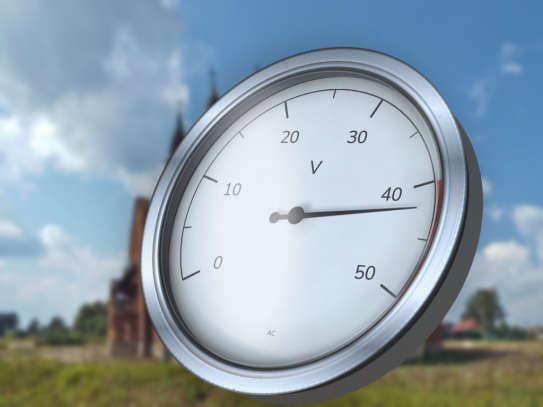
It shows 42.5 V
